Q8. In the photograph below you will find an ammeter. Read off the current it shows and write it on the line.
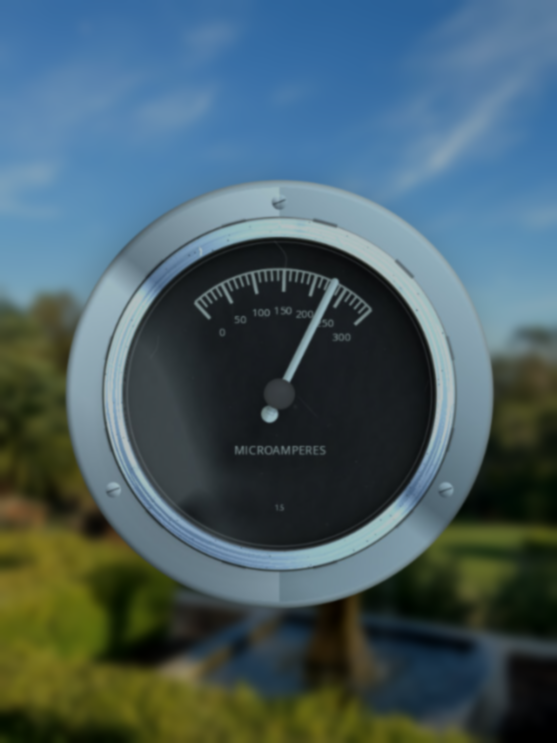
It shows 230 µA
